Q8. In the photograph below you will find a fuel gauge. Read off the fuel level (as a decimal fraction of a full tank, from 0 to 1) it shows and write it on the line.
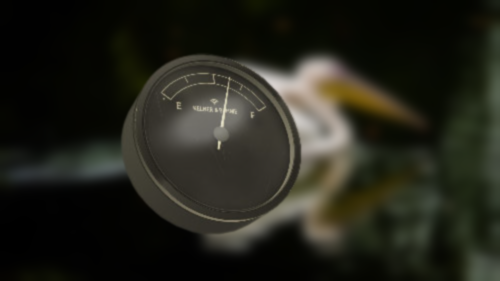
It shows 0.625
